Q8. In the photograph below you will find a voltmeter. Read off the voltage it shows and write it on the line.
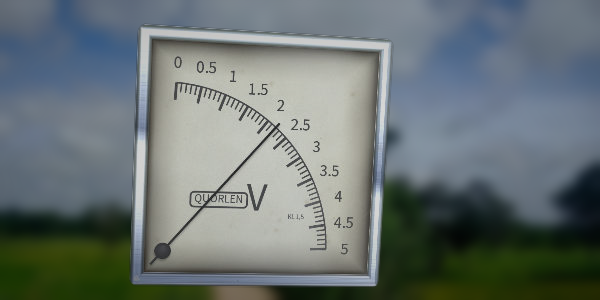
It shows 2.2 V
